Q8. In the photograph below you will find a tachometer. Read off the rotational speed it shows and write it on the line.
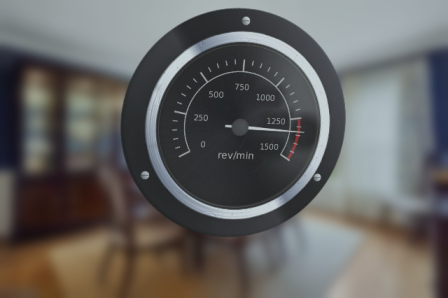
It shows 1325 rpm
